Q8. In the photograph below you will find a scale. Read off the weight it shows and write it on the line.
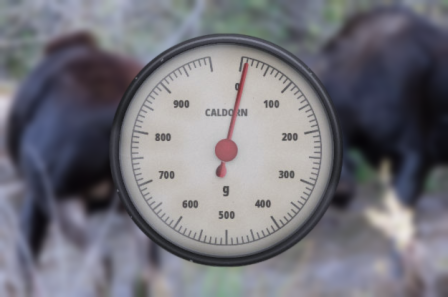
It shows 10 g
